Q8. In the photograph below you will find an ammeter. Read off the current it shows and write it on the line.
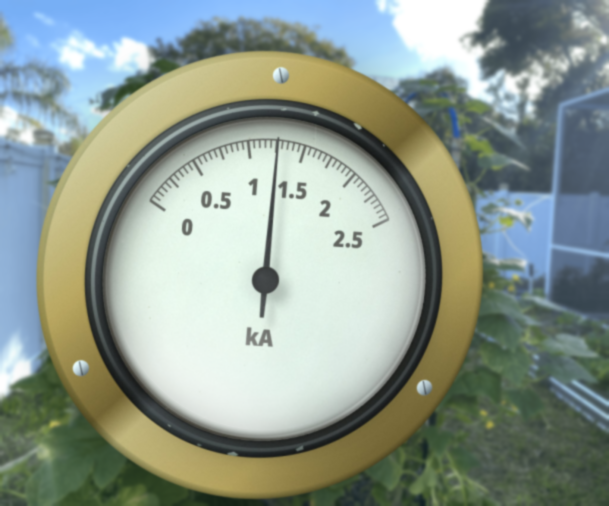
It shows 1.25 kA
